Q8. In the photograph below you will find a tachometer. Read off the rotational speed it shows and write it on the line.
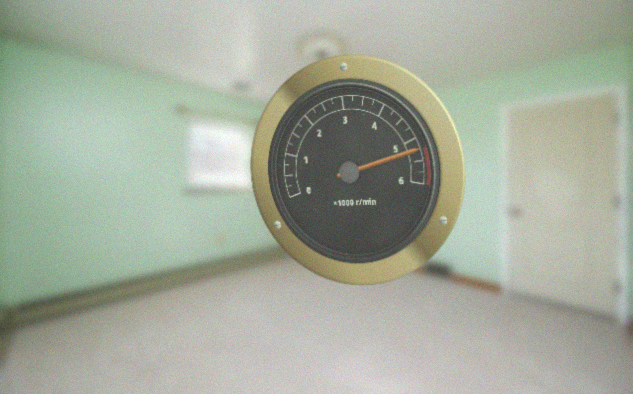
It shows 5250 rpm
